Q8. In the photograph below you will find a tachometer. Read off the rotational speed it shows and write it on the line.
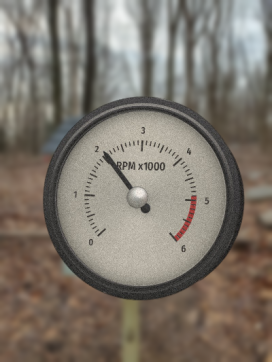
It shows 2100 rpm
